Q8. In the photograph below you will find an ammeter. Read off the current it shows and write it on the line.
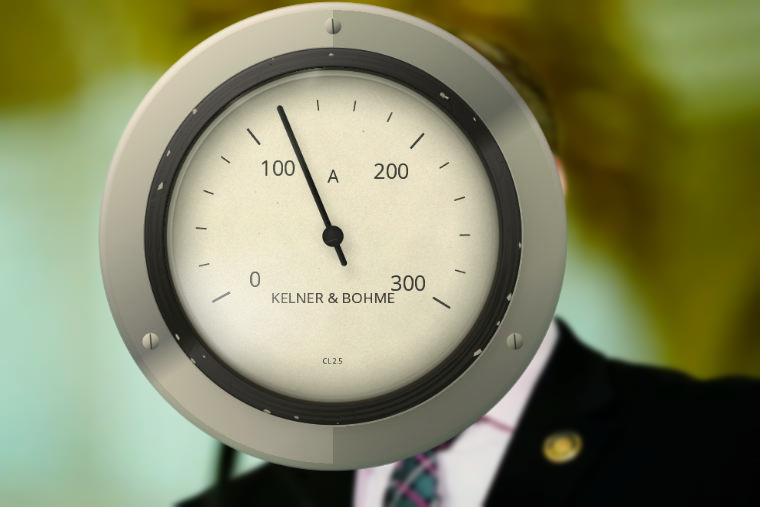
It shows 120 A
